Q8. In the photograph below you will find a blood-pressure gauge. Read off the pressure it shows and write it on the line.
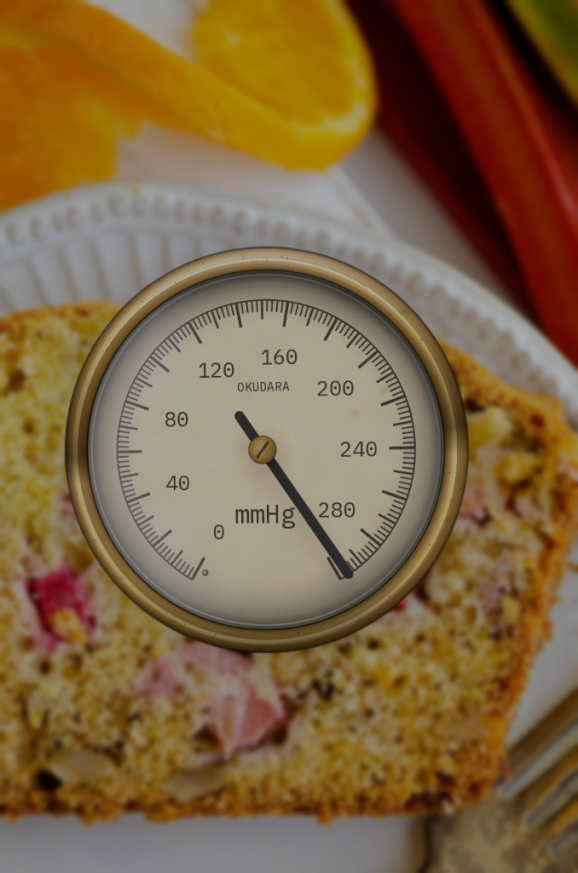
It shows 296 mmHg
